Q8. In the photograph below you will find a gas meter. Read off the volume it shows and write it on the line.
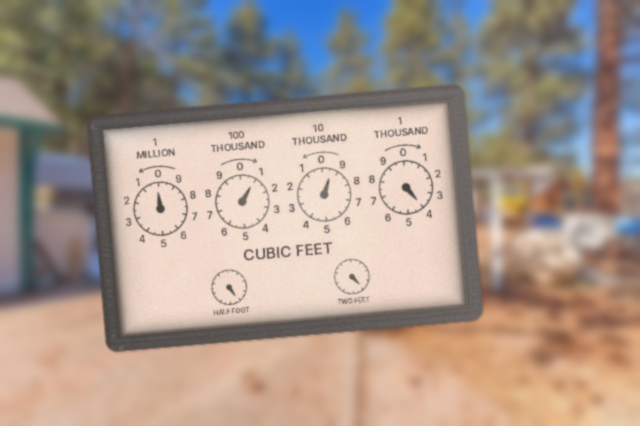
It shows 9400 ft³
